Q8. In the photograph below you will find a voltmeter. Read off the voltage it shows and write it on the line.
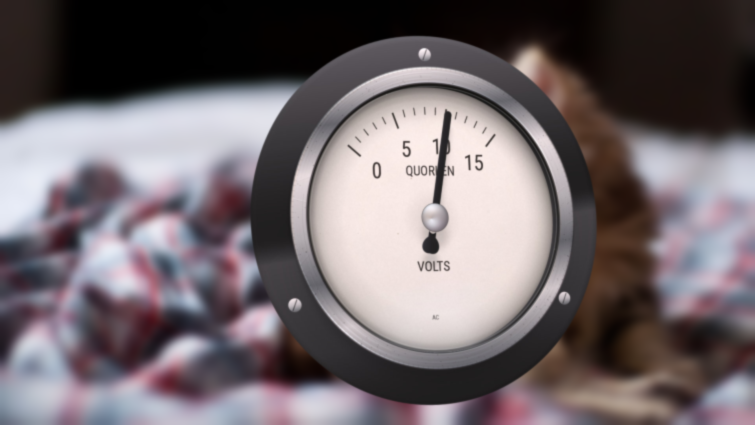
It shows 10 V
